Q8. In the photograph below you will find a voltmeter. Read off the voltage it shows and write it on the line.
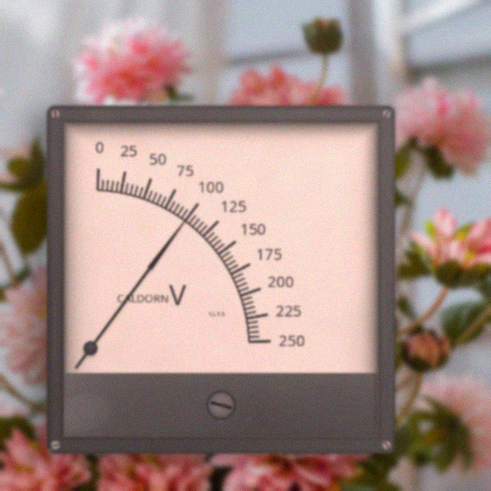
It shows 100 V
